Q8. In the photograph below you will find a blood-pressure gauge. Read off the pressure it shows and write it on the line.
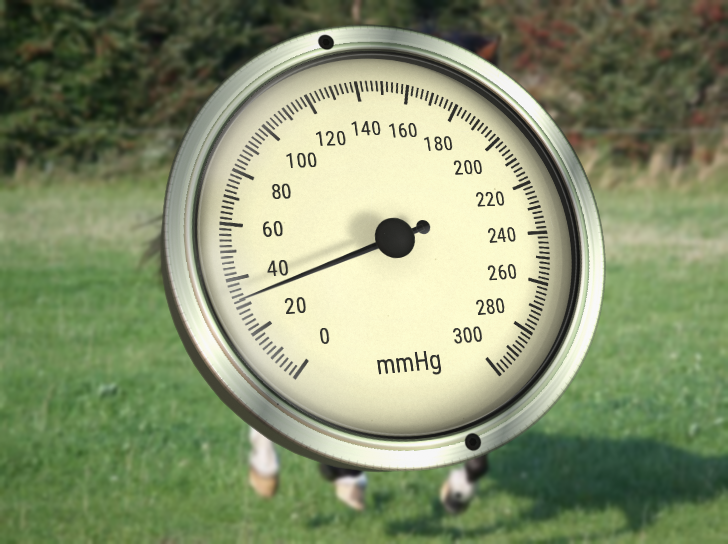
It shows 32 mmHg
